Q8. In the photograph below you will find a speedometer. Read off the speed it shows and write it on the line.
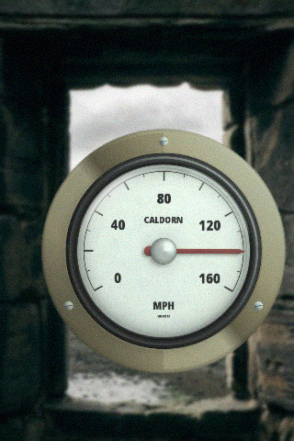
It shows 140 mph
